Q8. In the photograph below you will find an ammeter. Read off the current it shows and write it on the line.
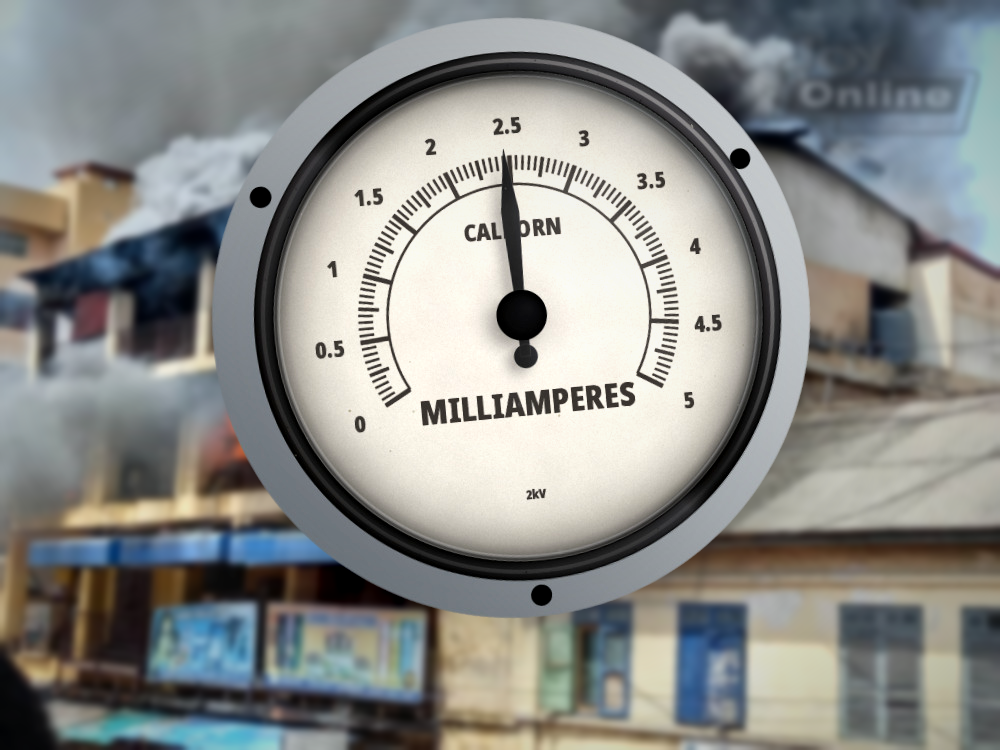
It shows 2.45 mA
